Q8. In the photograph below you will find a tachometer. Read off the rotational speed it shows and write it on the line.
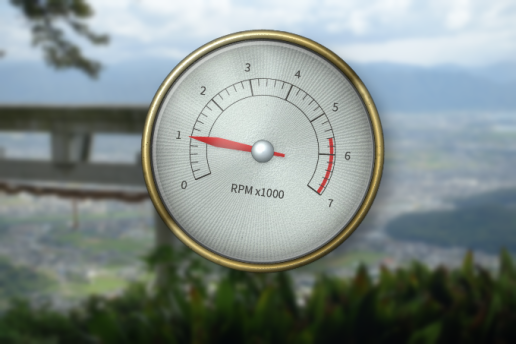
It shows 1000 rpm
